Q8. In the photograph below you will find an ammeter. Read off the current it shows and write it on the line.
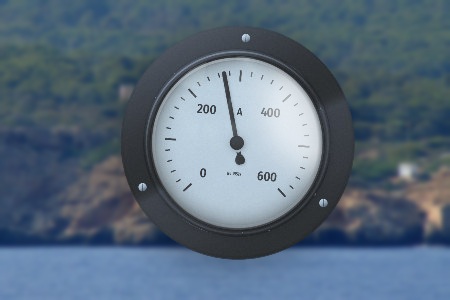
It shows 270 A
